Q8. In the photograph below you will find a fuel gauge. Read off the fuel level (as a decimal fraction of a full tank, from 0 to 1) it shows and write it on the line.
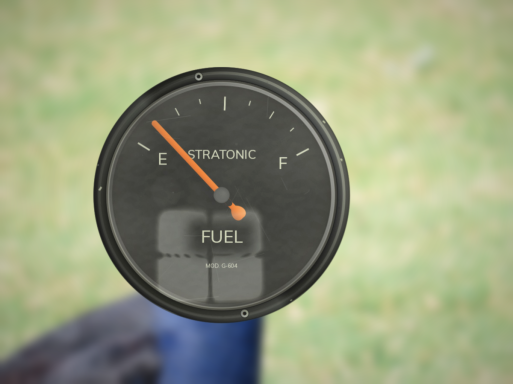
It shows 0.125
